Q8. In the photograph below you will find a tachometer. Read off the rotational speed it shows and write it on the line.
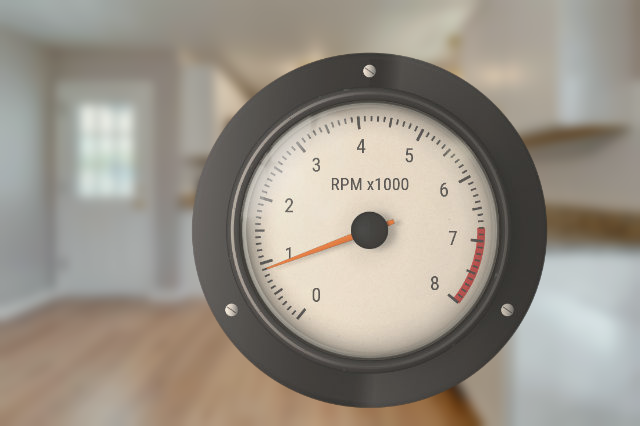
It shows 900 rpm
